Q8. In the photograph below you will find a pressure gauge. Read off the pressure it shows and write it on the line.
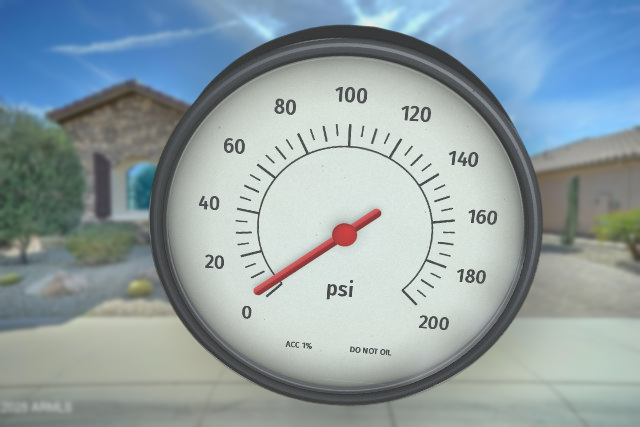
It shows 5 psi
